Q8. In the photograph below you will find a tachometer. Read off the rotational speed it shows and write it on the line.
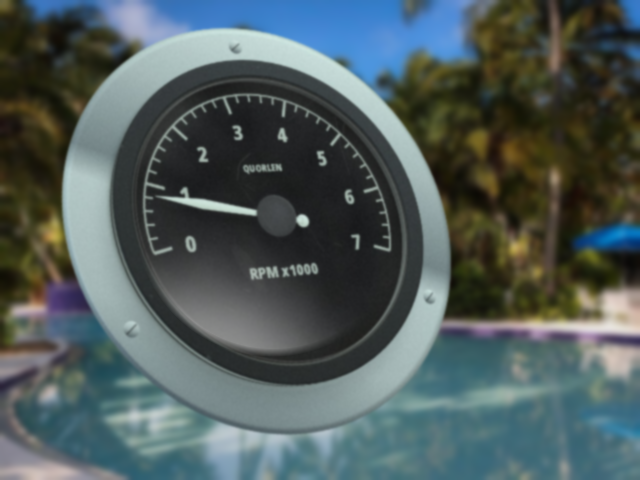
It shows 800 rpm
